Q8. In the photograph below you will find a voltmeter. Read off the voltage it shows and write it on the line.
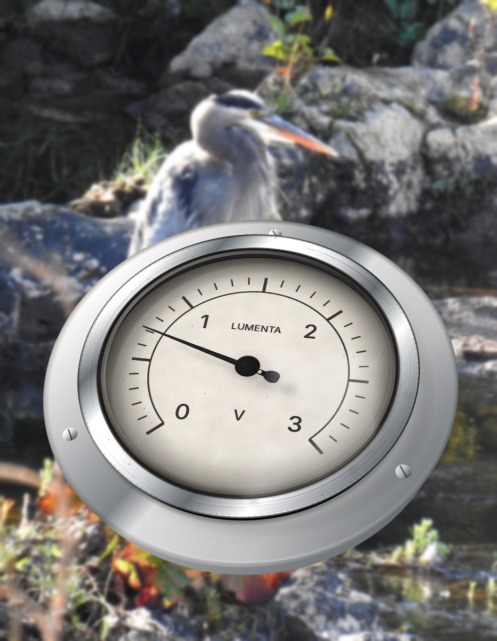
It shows 0.7 V
